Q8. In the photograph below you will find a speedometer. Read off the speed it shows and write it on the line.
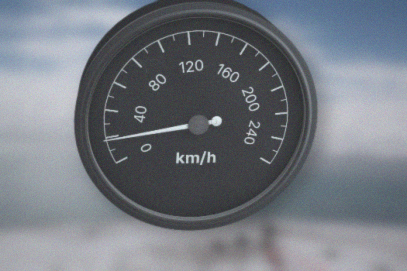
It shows 20 km/h
